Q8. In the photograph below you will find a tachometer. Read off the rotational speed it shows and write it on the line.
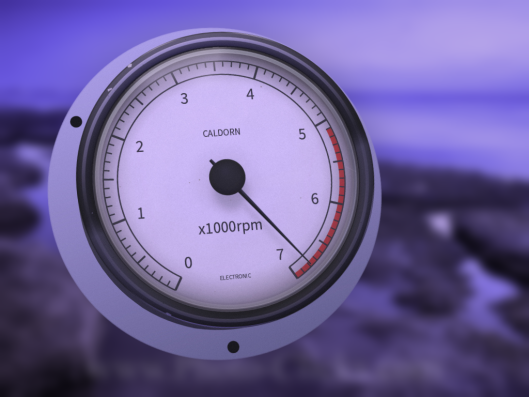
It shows 6800 rpm
